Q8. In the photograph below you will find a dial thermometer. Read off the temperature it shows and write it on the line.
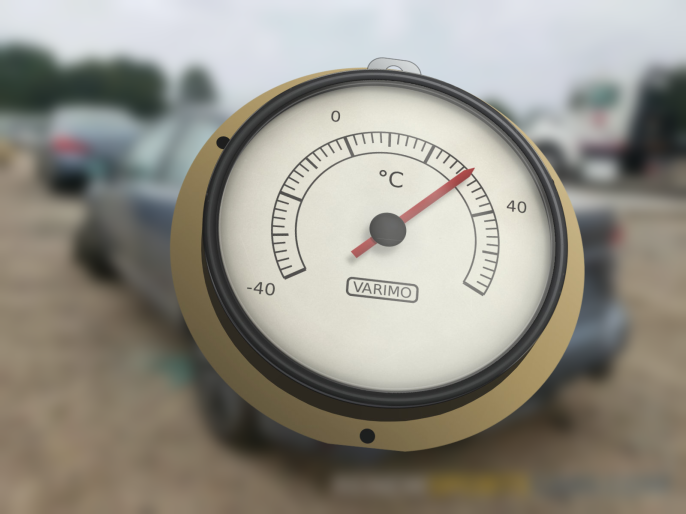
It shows 30 °C
